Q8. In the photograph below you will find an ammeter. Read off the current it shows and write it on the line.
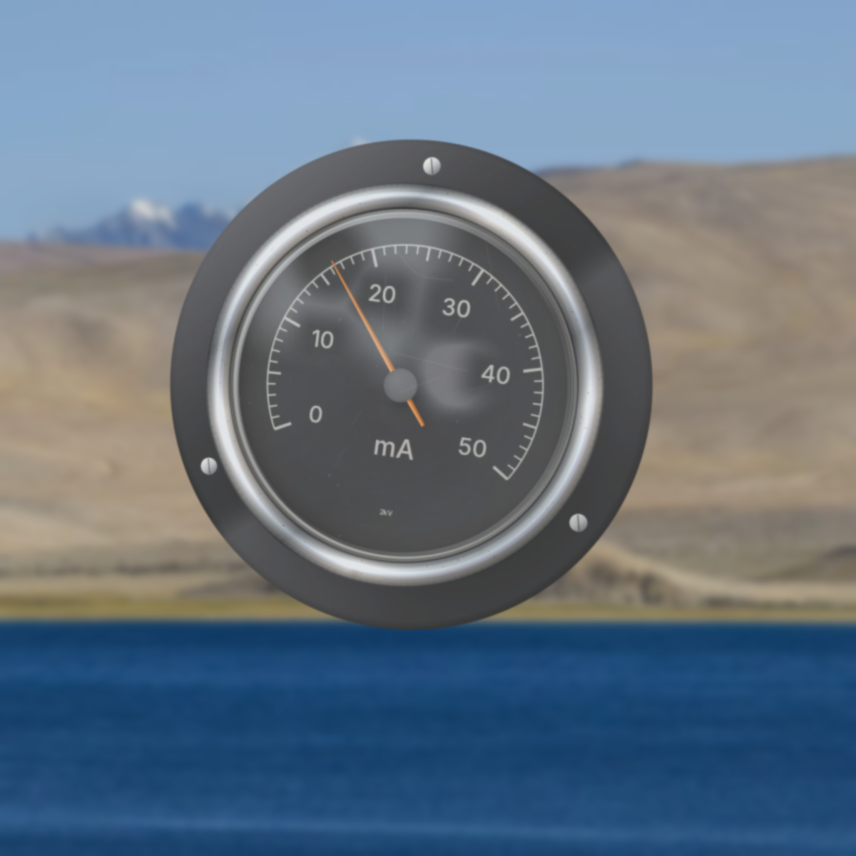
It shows 16.5 mA
